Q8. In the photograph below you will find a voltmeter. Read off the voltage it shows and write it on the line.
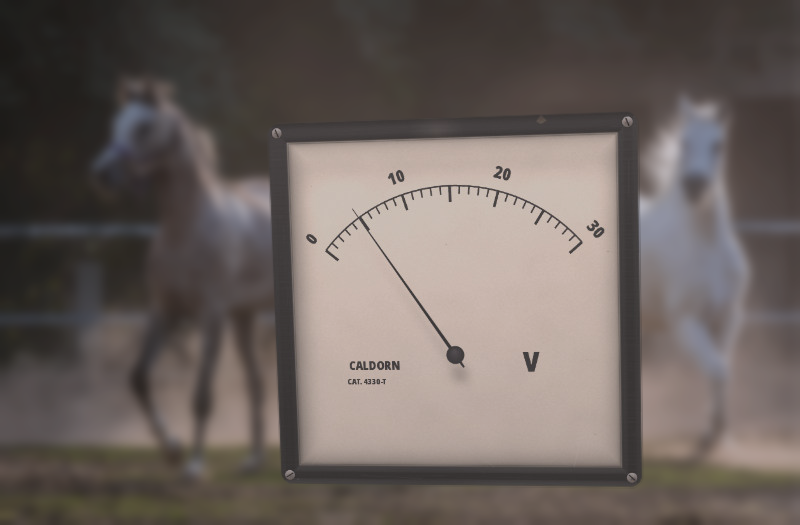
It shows 5 V
